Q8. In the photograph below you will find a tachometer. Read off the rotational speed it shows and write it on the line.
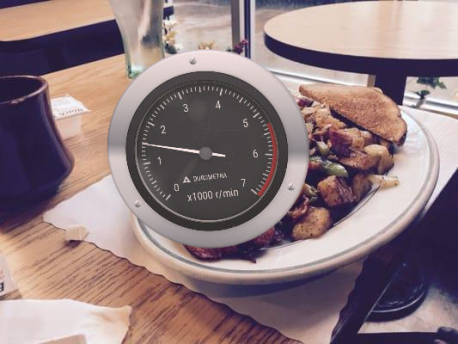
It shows 1500 rpm
